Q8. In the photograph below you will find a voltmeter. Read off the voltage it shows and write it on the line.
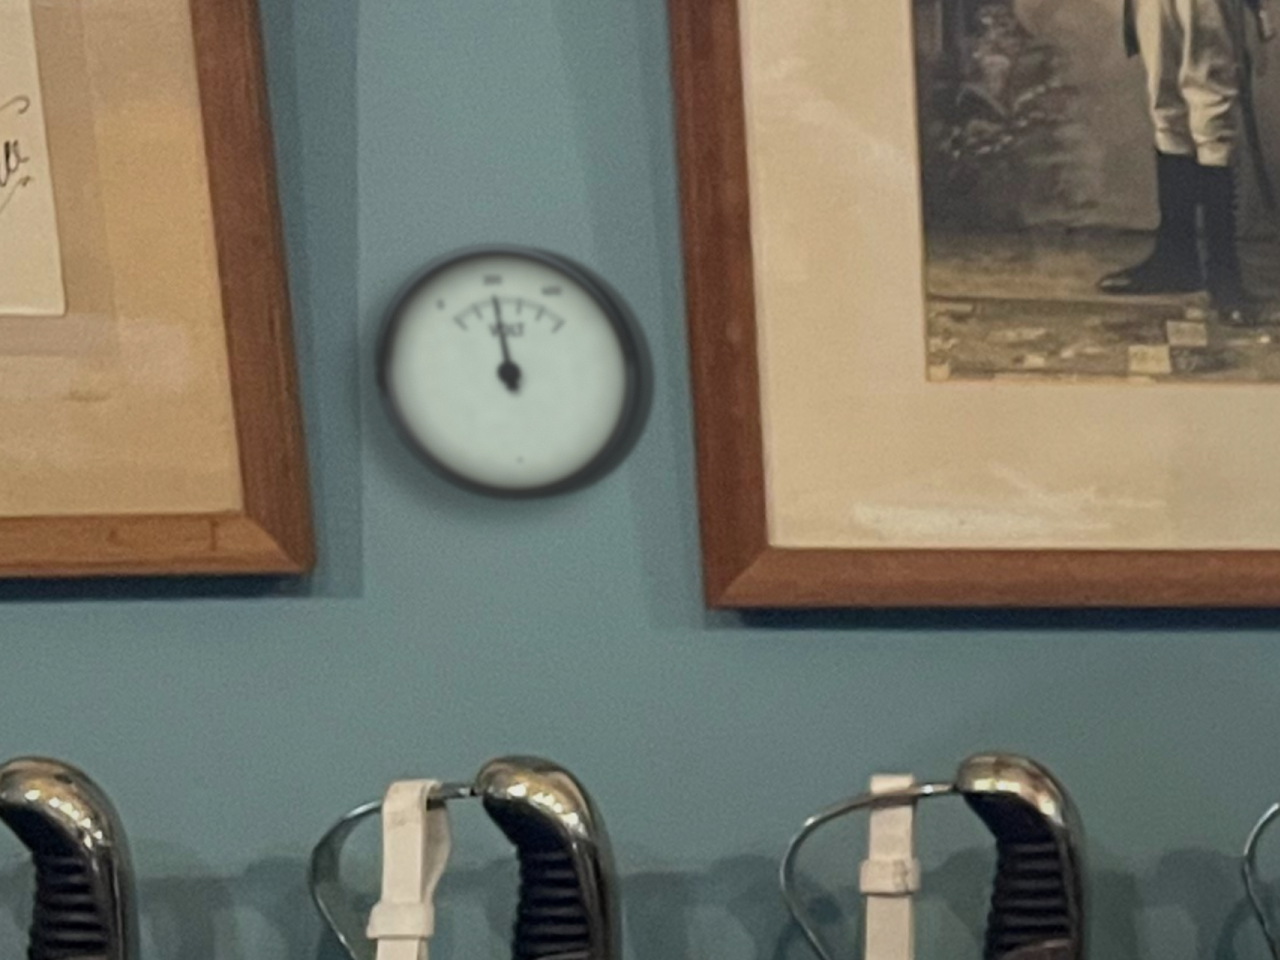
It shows 200 V
